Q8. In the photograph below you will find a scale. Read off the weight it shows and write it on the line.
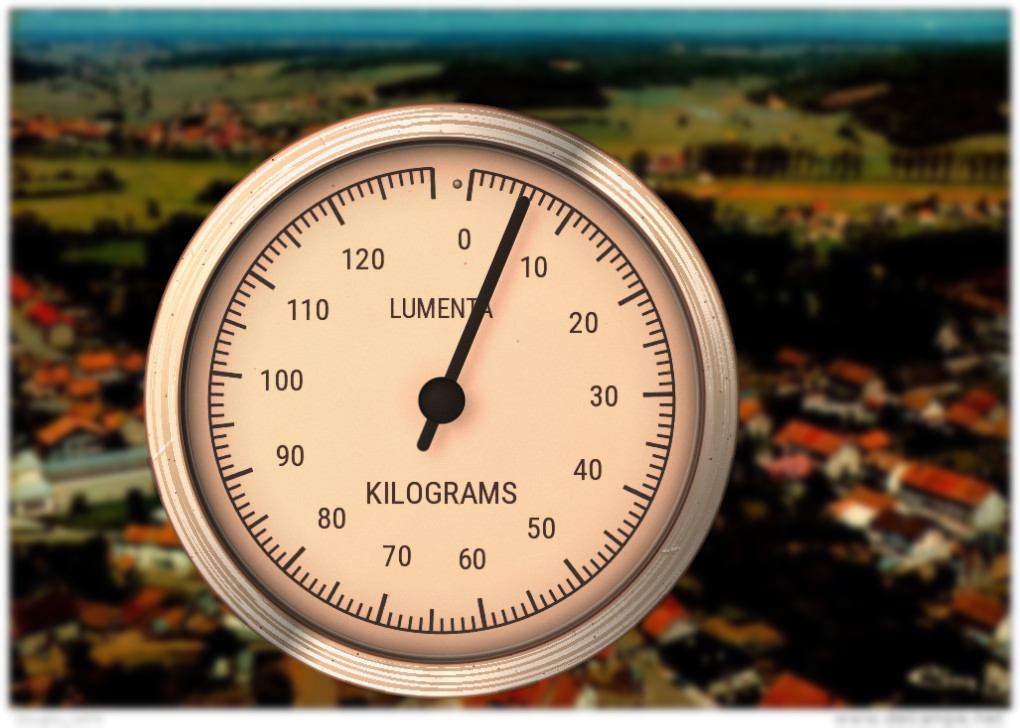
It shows 5.5 kg
